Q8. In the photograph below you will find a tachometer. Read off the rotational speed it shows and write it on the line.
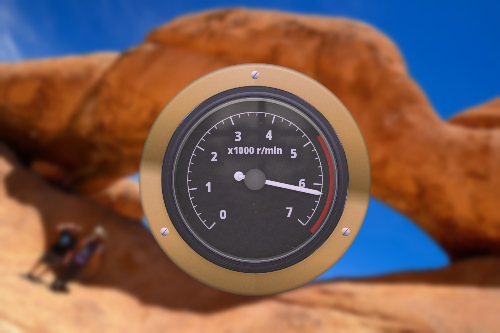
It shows 6200 rpm
